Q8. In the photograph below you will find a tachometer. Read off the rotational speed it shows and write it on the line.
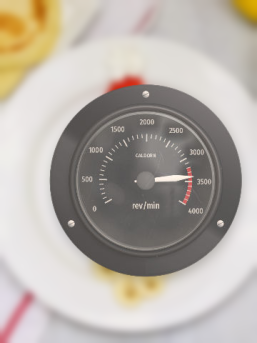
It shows 3400 rpm
